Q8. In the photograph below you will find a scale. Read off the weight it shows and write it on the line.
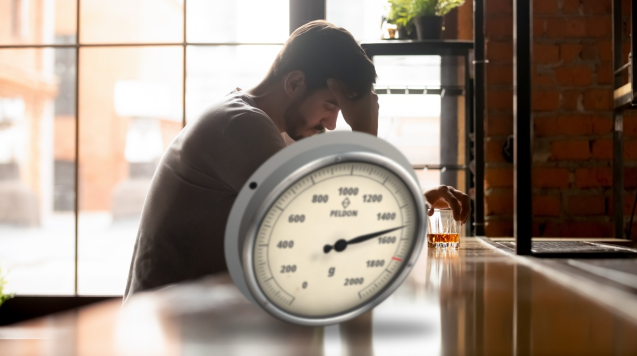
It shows 1500 g
